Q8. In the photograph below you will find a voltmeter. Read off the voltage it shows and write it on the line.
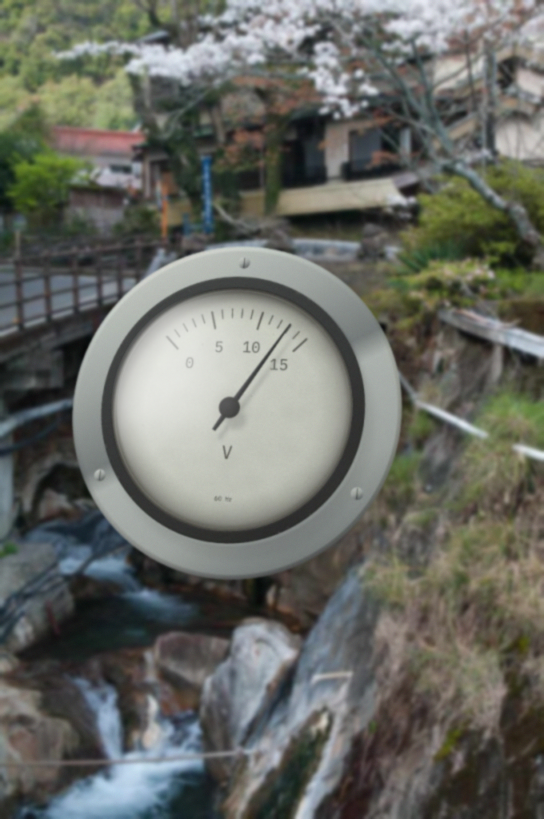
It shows 13 V
